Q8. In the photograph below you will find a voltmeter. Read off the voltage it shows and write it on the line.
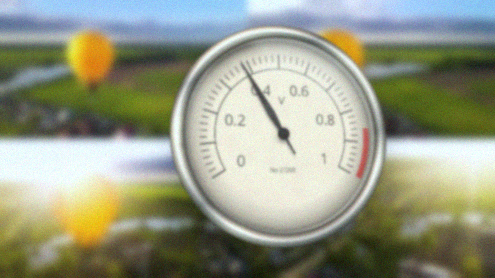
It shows 0.38 V
